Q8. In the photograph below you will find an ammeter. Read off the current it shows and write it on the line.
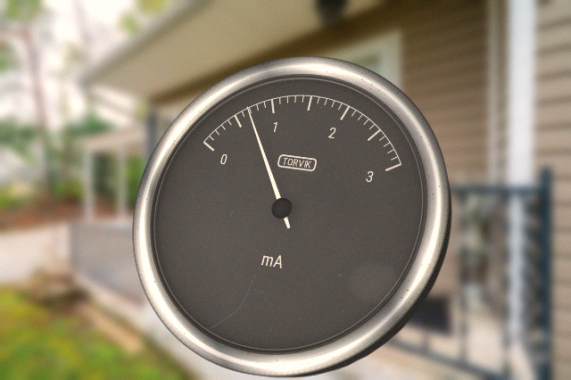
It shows 0.7 mA
